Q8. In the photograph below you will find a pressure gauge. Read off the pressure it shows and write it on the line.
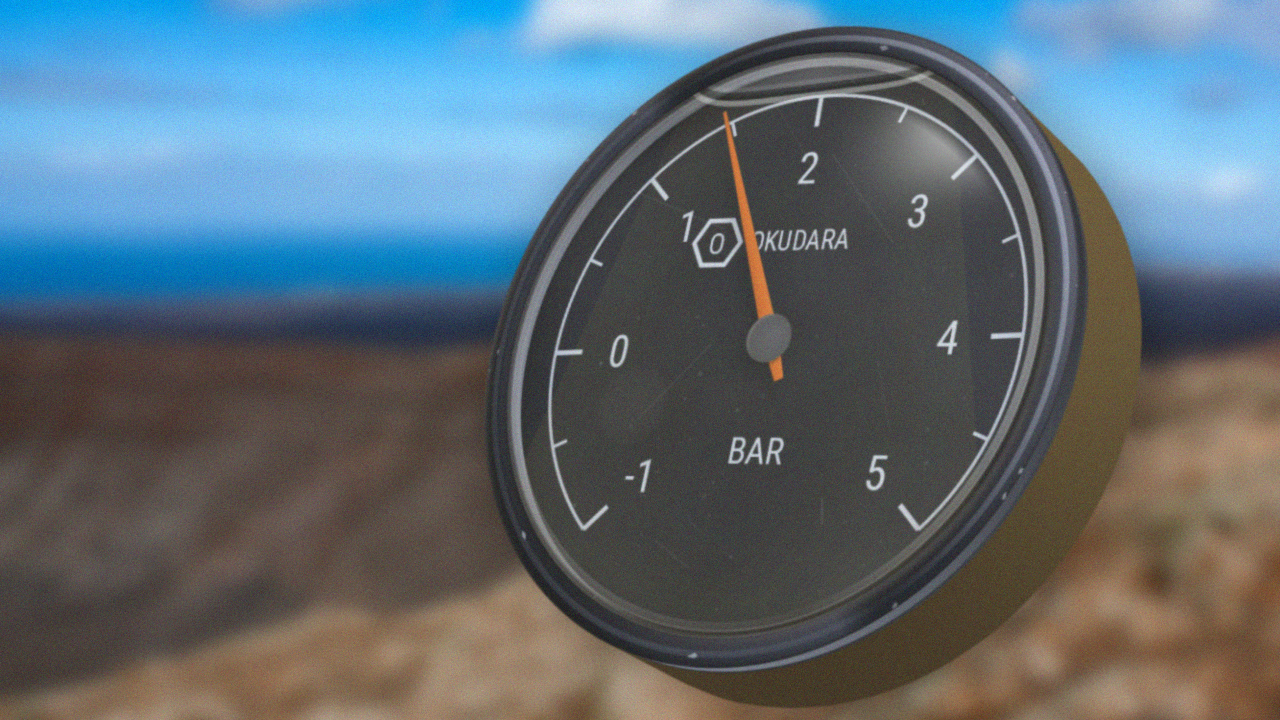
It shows 1.5 bar
